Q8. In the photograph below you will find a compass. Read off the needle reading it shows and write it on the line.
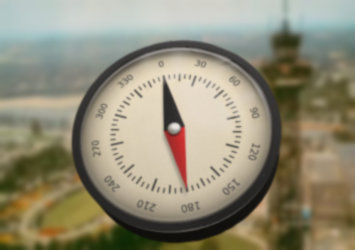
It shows 180 °
